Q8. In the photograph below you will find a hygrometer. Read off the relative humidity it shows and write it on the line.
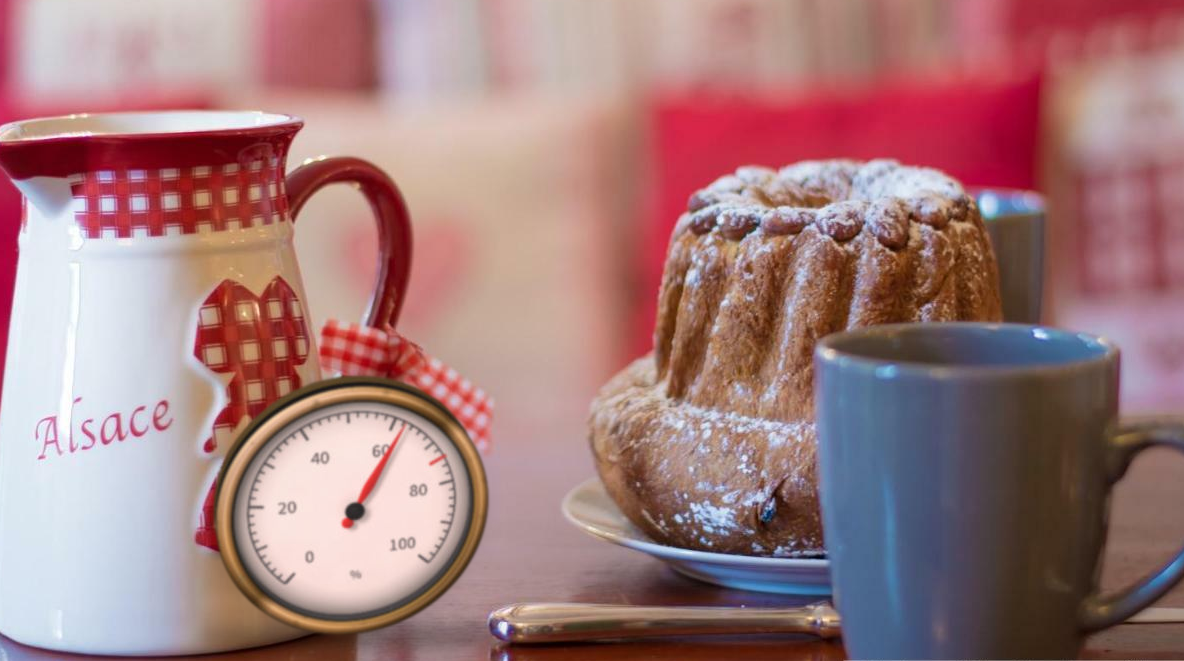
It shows 62 %
